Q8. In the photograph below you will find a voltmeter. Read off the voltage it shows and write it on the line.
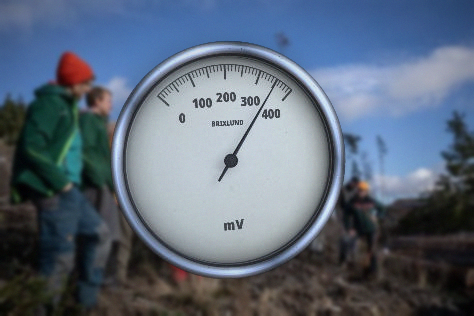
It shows 350 mV
